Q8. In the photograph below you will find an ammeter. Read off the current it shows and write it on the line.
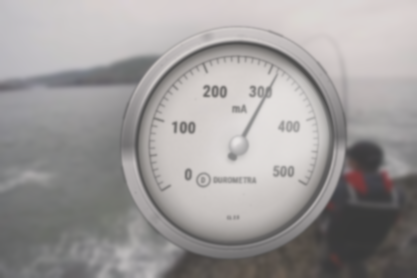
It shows 310 mA
